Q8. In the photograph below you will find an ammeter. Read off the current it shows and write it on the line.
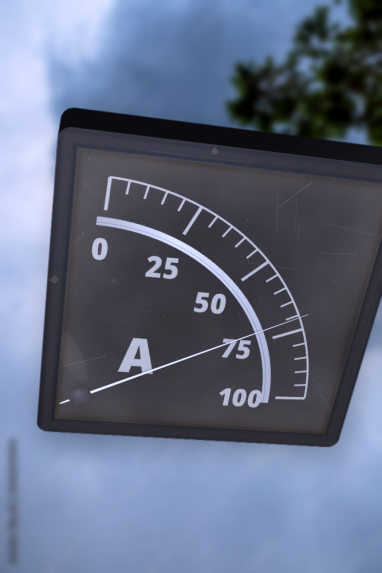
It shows 70 A
